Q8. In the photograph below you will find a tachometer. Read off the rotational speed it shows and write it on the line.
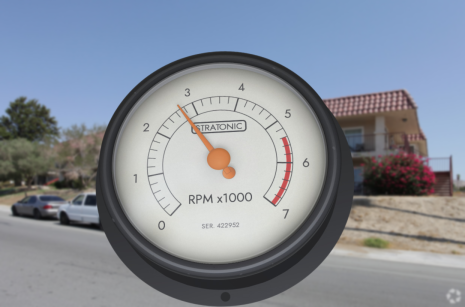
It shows 2700 rpm
